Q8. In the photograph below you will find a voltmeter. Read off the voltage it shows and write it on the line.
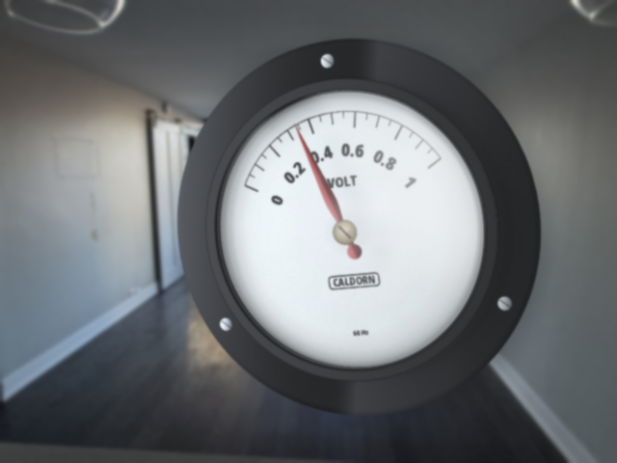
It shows 0.35 V
